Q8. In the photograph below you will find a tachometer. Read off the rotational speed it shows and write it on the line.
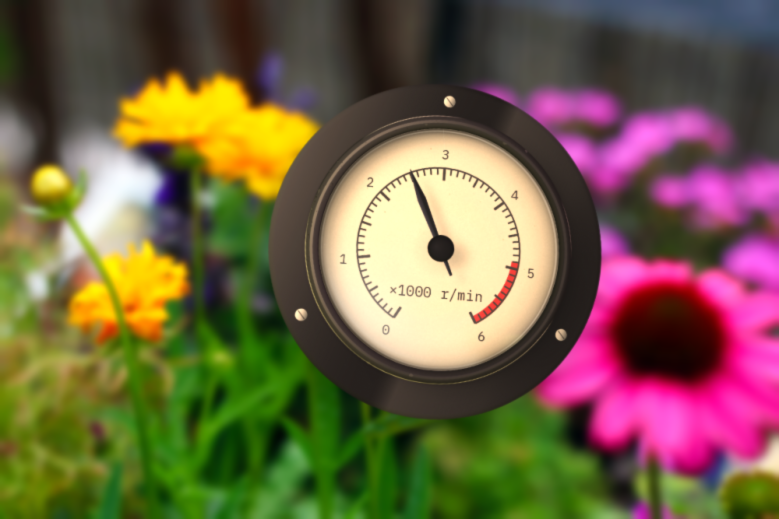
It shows 2500 rpm
